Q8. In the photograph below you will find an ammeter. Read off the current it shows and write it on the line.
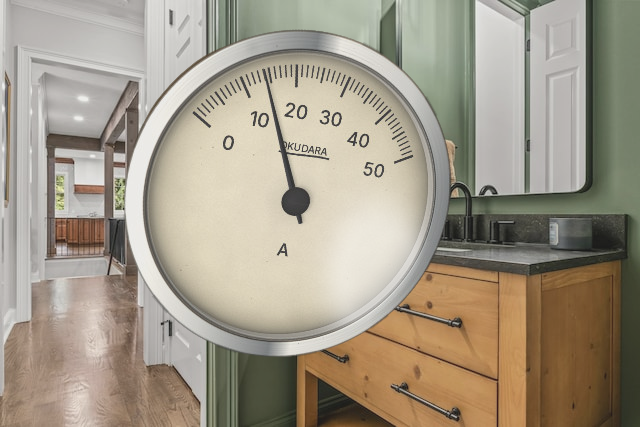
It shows 14 A
